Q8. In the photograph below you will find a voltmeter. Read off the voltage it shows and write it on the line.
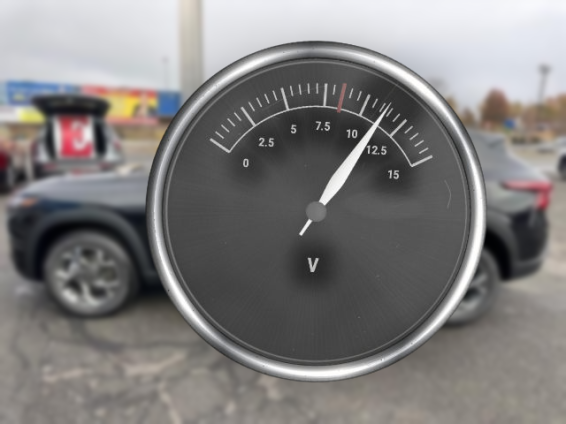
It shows 11.25 V
